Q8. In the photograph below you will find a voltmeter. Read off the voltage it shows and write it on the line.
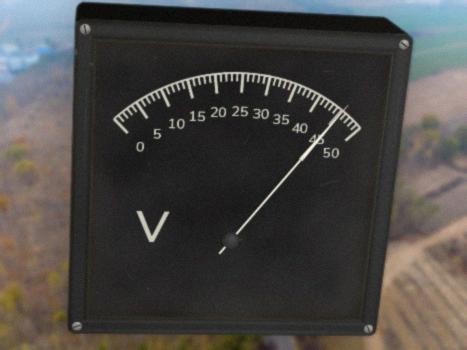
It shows 45 V
